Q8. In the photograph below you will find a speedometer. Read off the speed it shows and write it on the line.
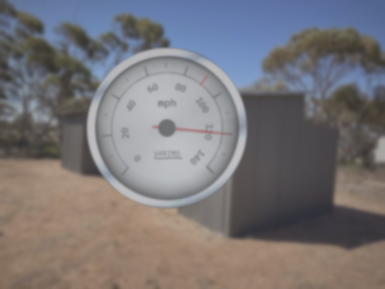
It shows 120 mph
